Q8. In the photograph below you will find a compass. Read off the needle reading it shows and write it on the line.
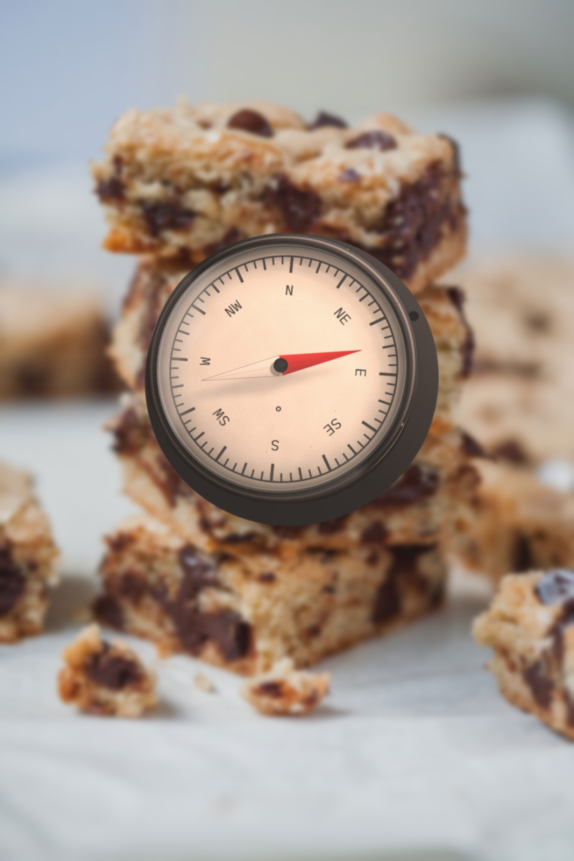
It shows 75 °
